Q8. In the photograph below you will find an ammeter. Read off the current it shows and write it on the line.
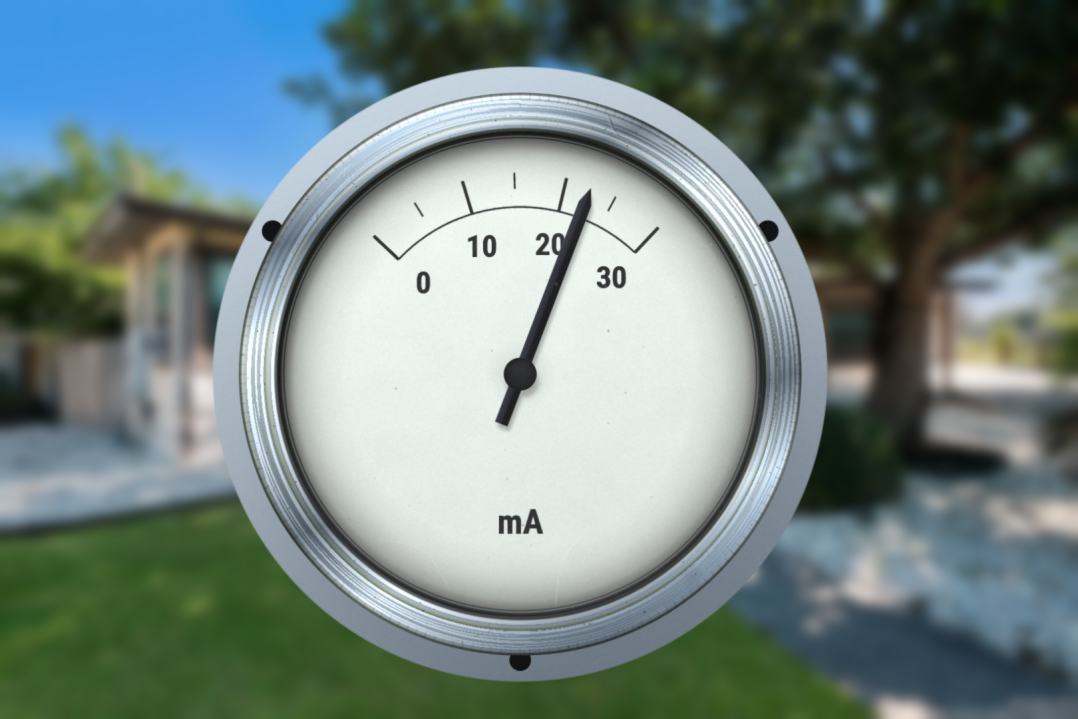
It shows 22.5 mA
